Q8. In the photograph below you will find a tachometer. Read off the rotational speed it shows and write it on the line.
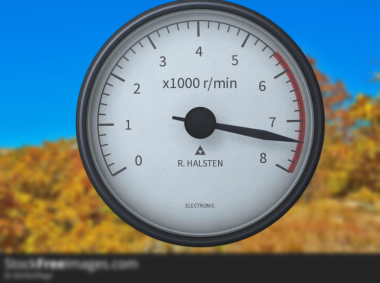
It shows 7400 rpm
